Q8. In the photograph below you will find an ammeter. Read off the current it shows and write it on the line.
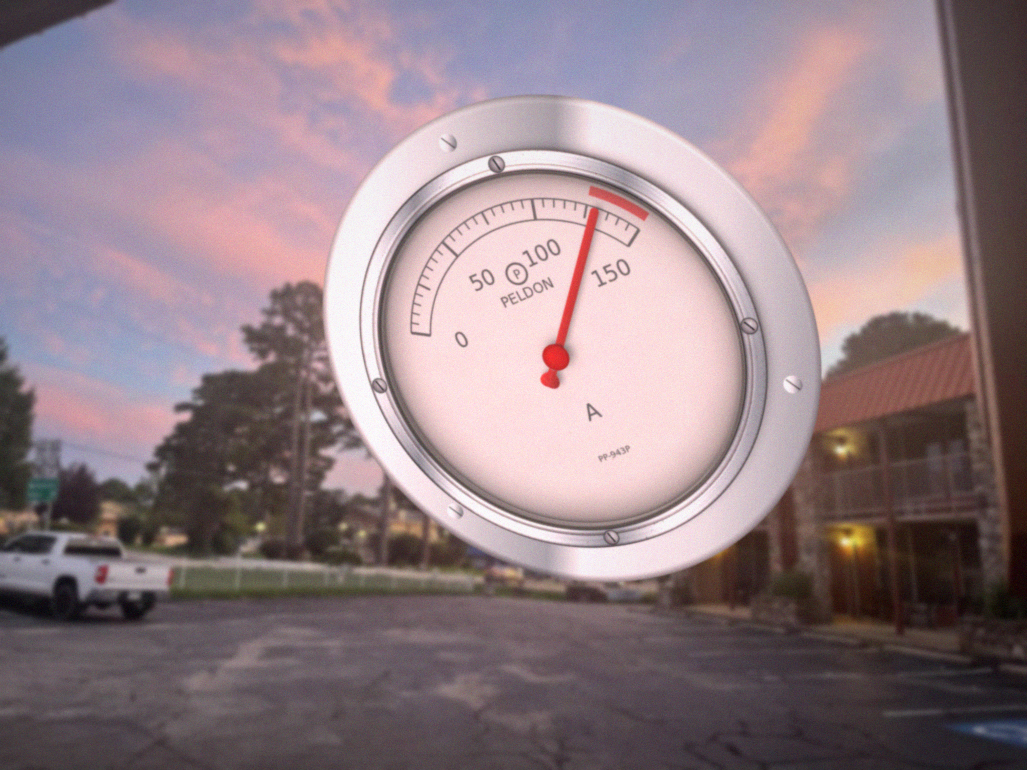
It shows 130 A
